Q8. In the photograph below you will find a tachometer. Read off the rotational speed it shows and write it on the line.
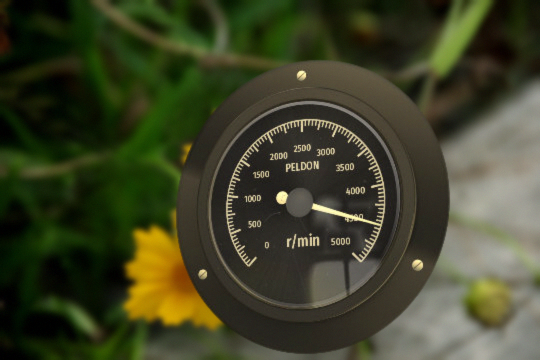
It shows 4500 rpm
